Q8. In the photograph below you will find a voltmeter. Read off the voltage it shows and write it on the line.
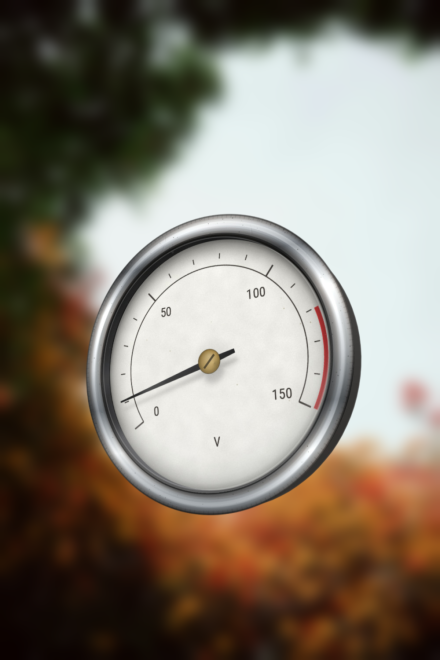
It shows 10 V
